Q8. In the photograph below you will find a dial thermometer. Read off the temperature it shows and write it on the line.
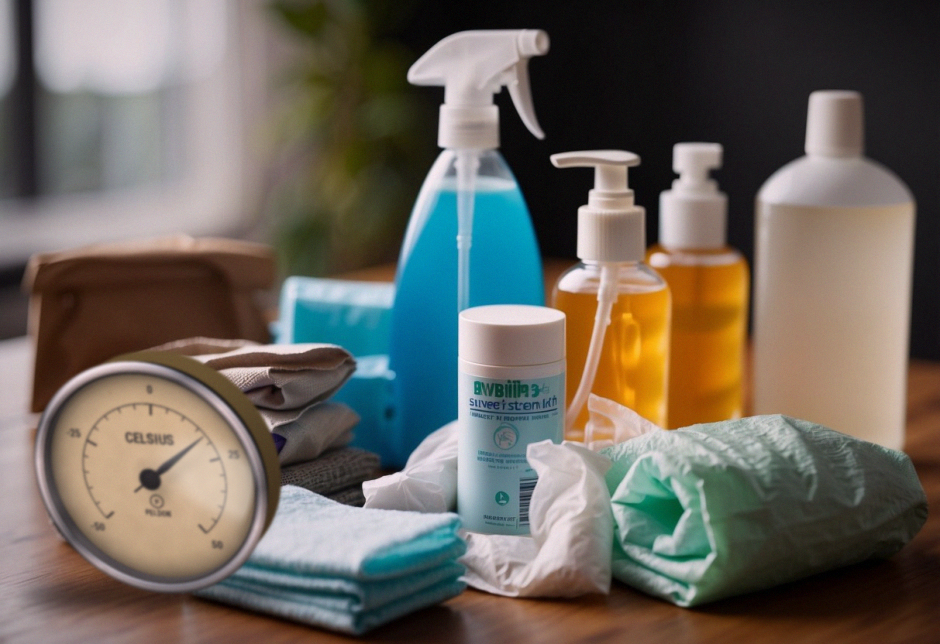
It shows 17.5 °C
